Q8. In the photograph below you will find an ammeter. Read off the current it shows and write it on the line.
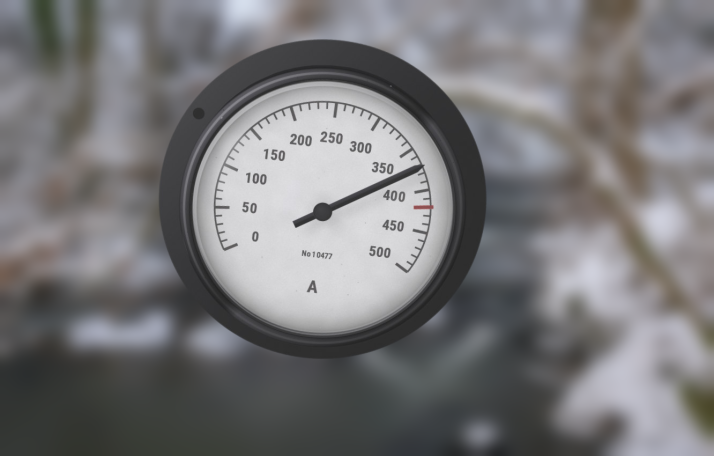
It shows 370 A
